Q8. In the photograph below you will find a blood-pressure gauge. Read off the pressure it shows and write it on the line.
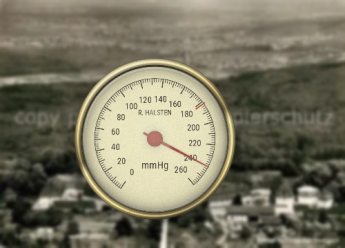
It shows 240 mmHg
